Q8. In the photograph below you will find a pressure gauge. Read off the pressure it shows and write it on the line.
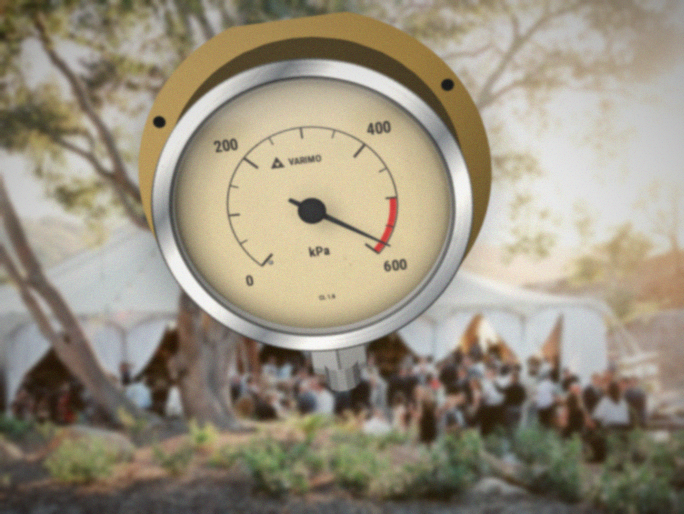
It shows 575 kPa
